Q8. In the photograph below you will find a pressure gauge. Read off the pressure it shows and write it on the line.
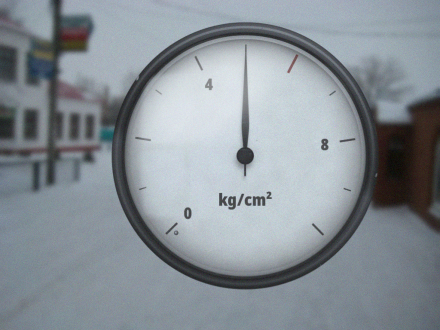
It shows 5 kg/cm²
